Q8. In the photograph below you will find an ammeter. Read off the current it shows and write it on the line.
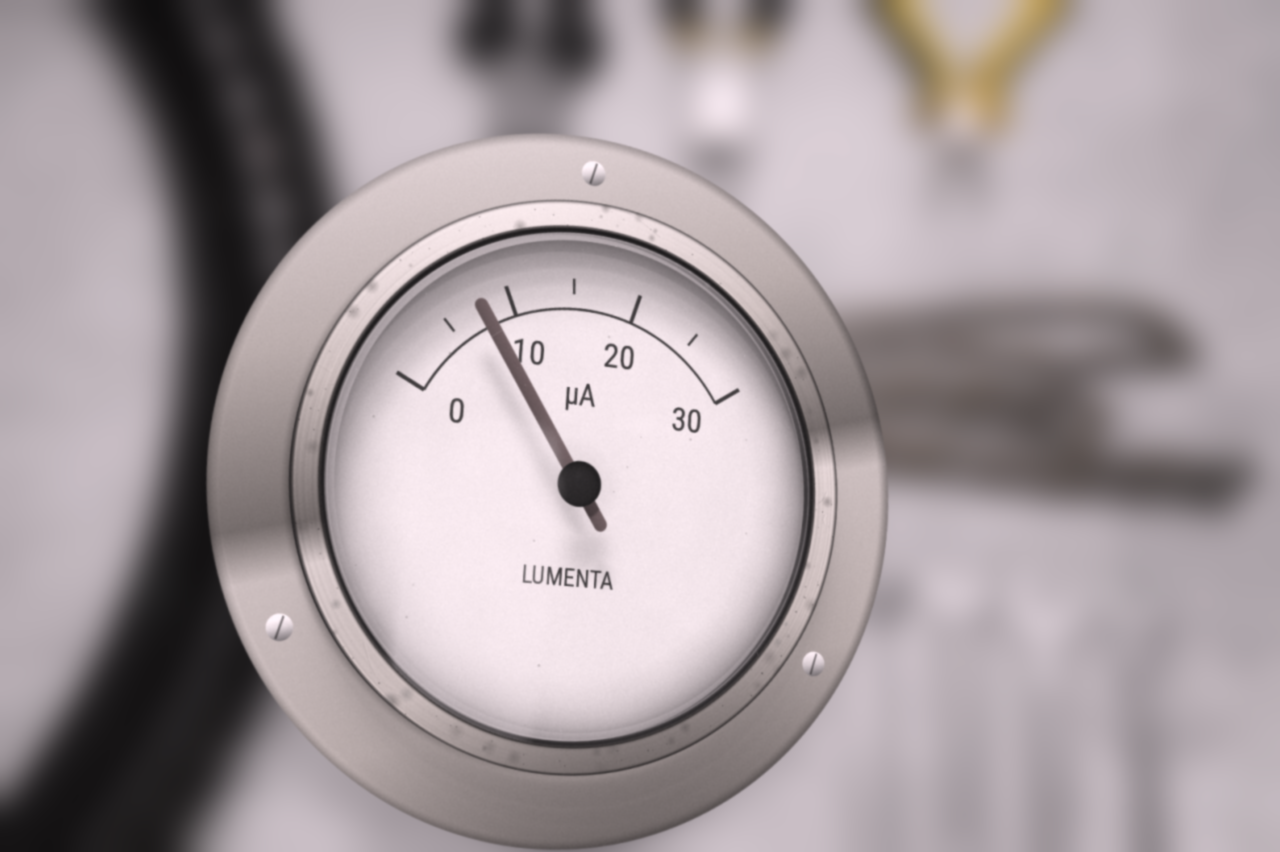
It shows 7.5 µA
